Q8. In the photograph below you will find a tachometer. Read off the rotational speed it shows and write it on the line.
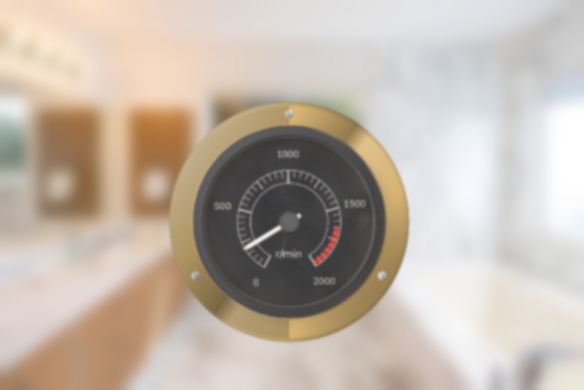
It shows 200 rpm
